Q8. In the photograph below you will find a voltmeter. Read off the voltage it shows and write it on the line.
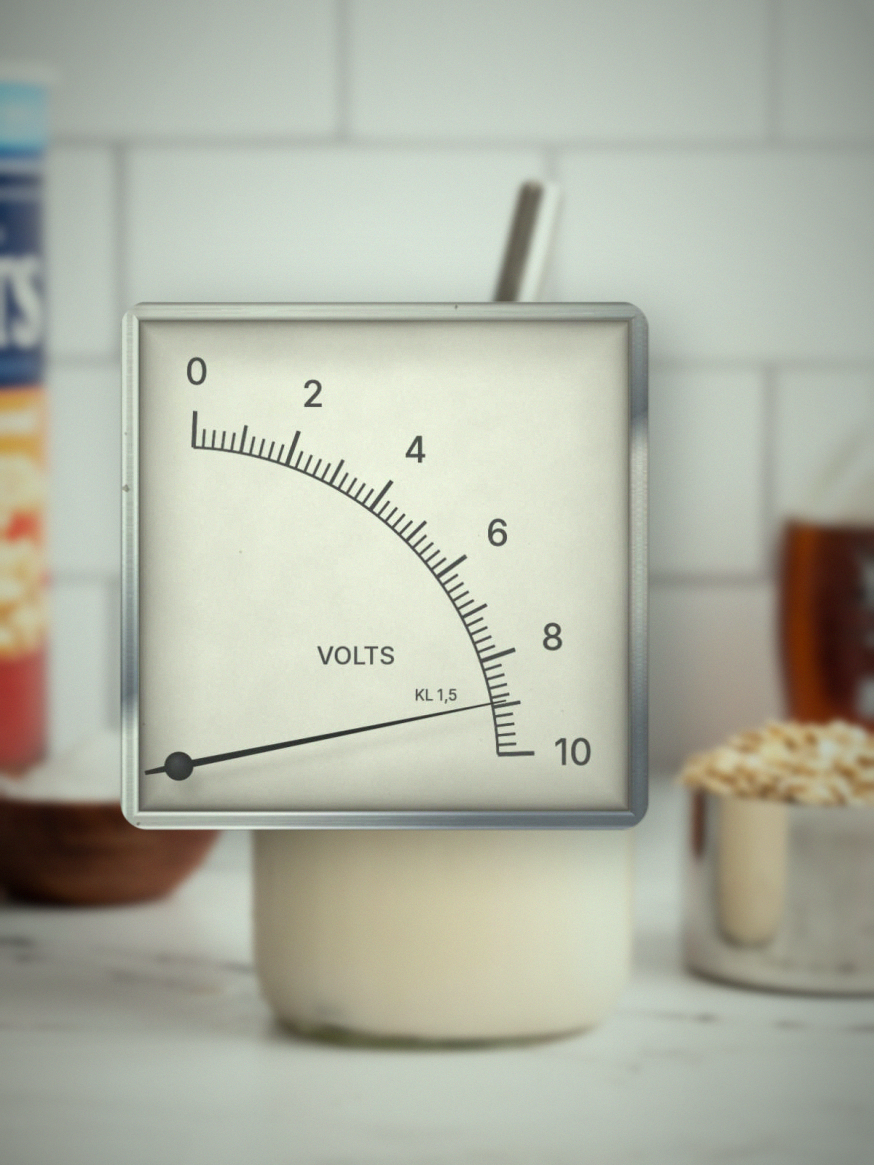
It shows 8.9 V
